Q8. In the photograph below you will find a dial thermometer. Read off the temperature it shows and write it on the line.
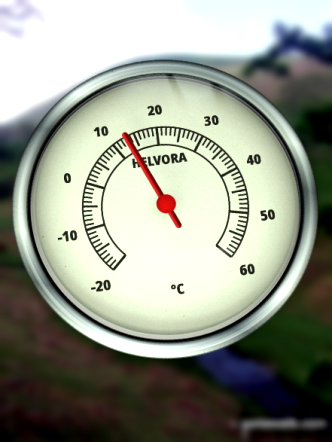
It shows 13 °C
